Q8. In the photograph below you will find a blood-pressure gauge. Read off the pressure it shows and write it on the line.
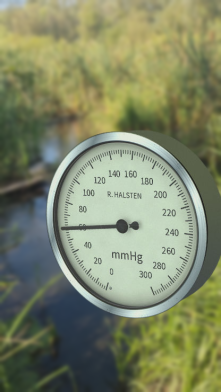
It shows 60 mmHg
